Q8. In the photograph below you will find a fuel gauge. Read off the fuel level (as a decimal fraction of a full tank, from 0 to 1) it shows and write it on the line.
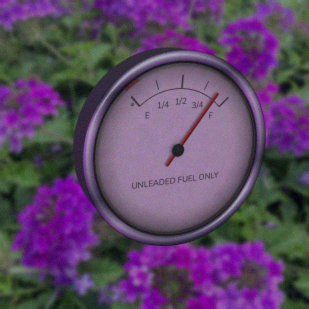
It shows 0.875
